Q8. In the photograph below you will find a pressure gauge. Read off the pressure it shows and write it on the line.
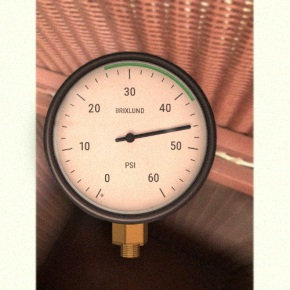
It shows 46 psi
